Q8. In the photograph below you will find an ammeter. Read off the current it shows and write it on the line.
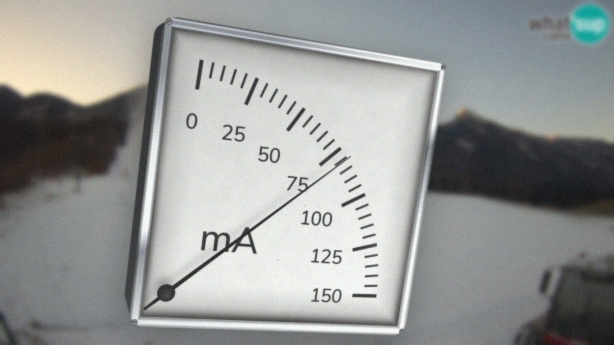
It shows 80 mA
